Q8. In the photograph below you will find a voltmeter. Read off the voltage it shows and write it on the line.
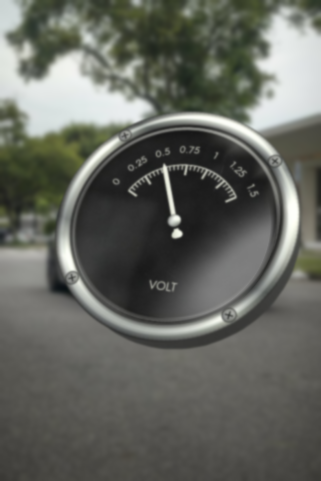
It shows 0.5 V
